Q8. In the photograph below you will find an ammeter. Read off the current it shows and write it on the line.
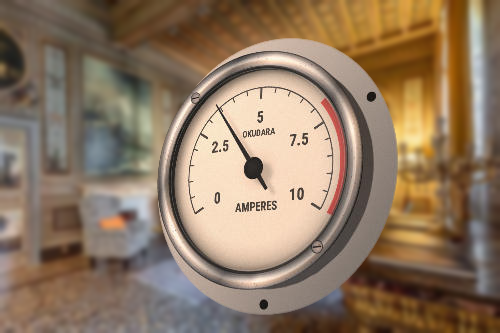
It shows 3.5 A
